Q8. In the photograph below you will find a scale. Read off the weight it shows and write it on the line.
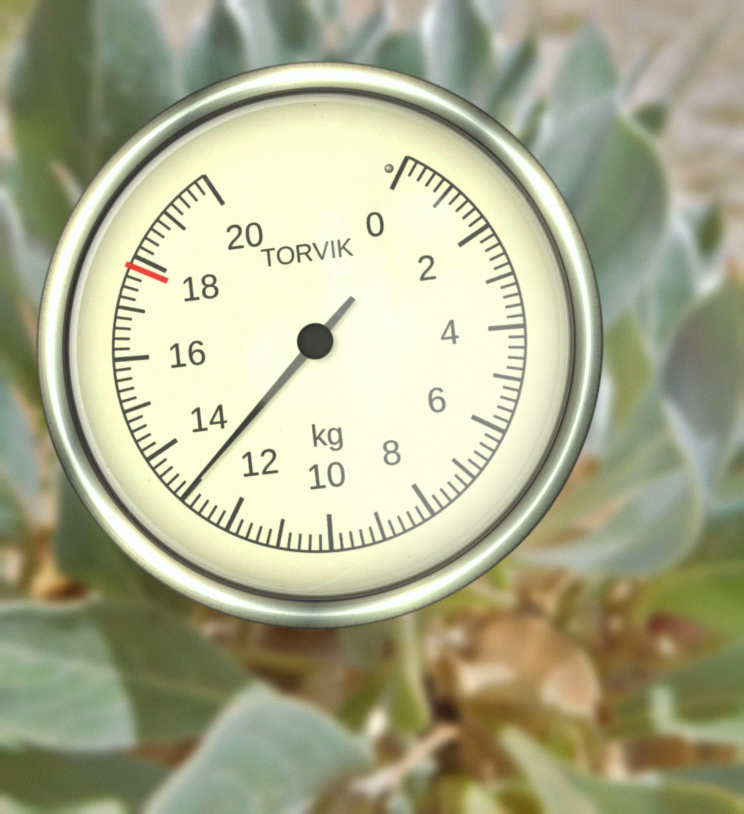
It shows 13 kg
